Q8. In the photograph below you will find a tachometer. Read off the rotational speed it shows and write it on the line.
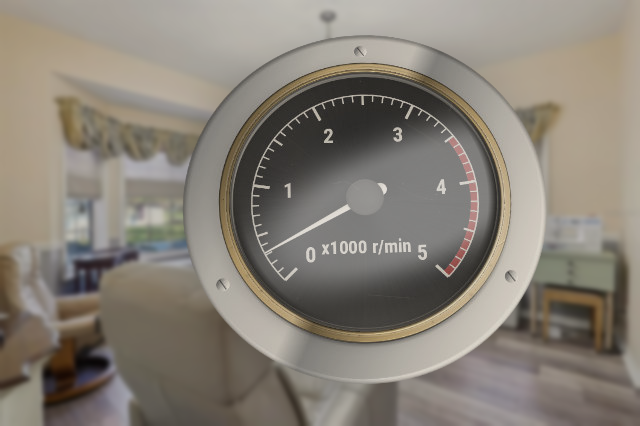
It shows 300 rpm
